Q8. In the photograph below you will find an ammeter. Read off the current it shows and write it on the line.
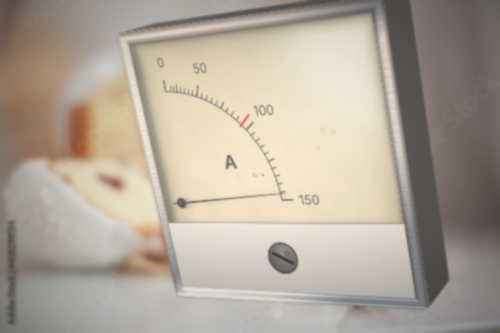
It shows 145 A
